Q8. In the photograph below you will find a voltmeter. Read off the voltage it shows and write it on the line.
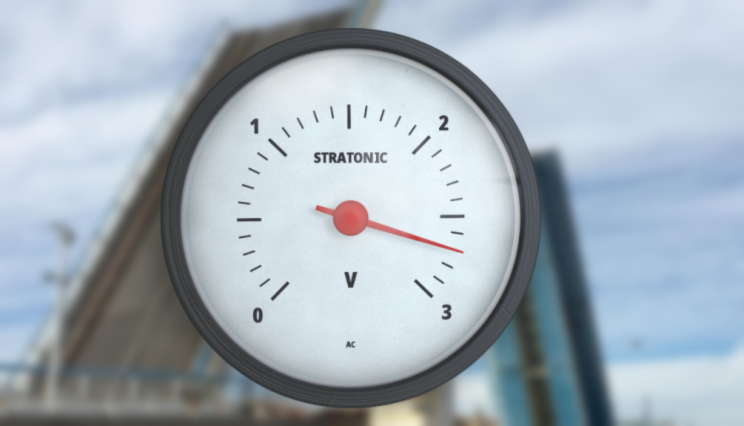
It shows 2.7 V
